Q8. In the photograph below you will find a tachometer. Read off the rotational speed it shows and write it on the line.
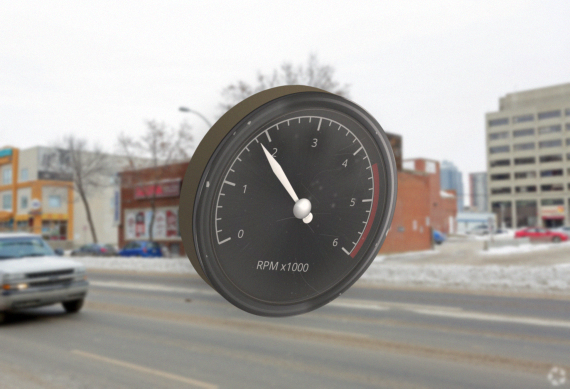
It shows 1800 rpm
